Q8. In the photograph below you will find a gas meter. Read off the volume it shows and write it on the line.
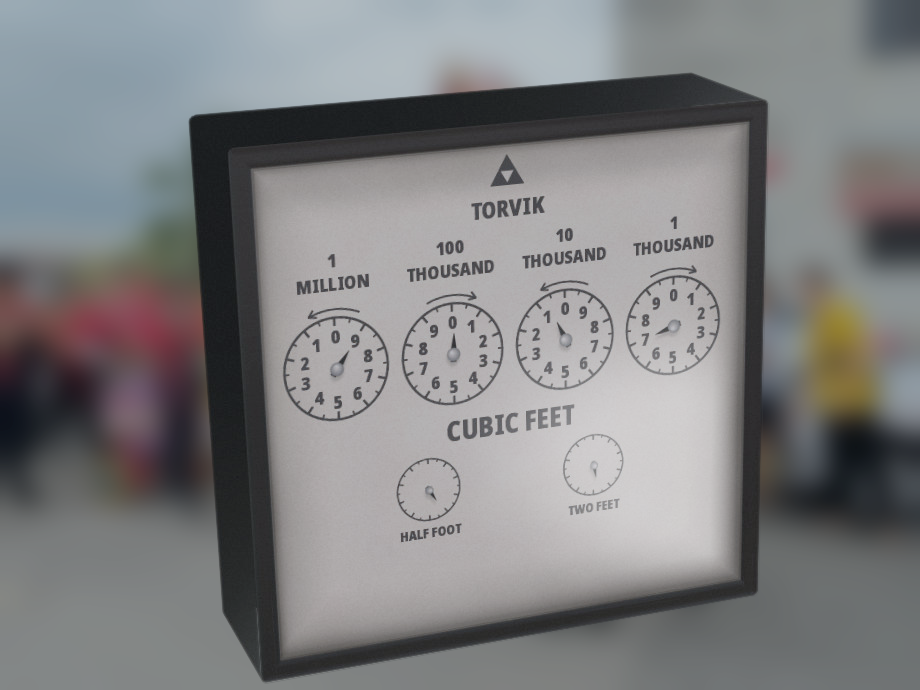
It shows 900700 ft³
